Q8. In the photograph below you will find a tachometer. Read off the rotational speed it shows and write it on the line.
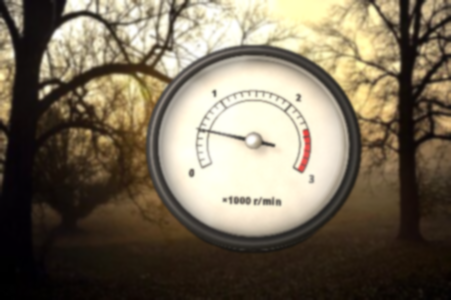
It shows 500 rpm
